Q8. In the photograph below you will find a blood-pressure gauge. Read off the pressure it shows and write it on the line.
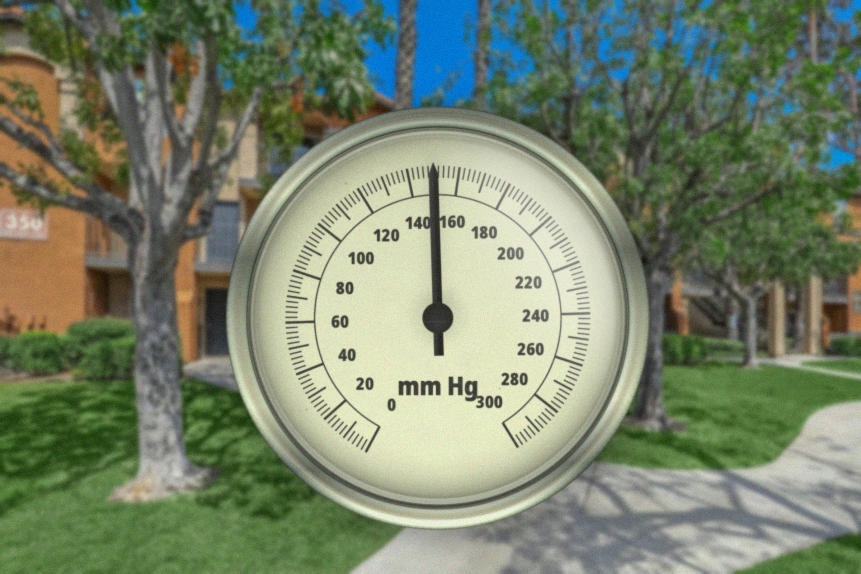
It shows 150 mmHg
